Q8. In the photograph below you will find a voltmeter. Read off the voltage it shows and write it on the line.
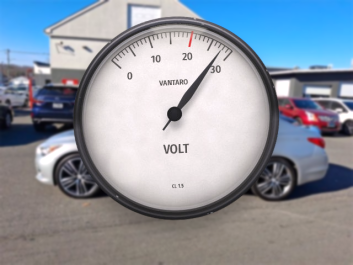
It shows 28 V
